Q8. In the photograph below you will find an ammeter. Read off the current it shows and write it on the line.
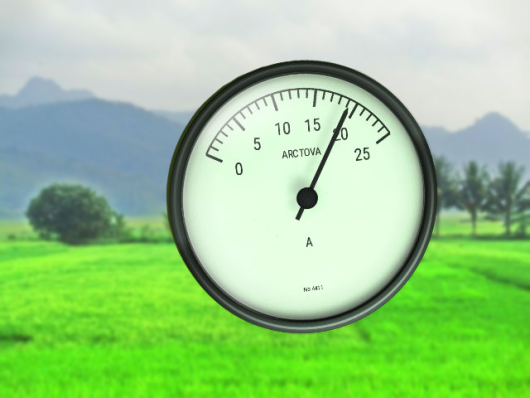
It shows 19 A
